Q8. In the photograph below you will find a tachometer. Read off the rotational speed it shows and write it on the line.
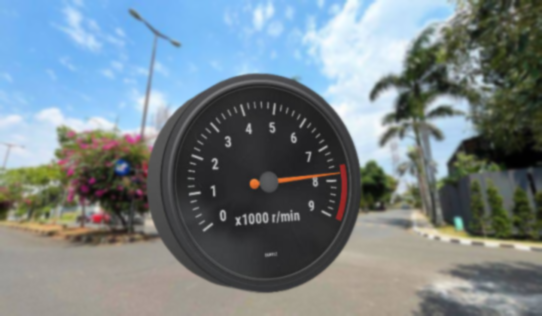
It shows 7800 rpm
